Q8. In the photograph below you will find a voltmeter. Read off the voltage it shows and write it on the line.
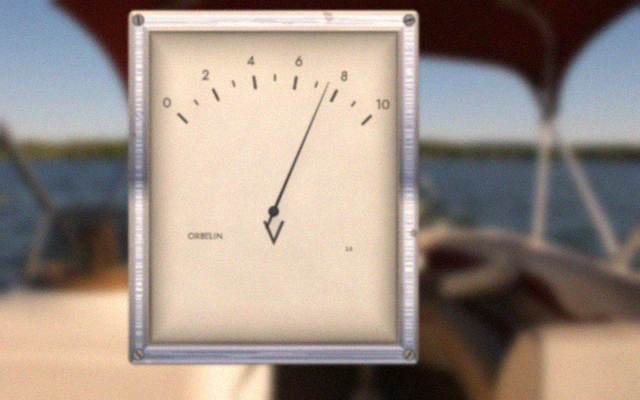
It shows 7.5 V
